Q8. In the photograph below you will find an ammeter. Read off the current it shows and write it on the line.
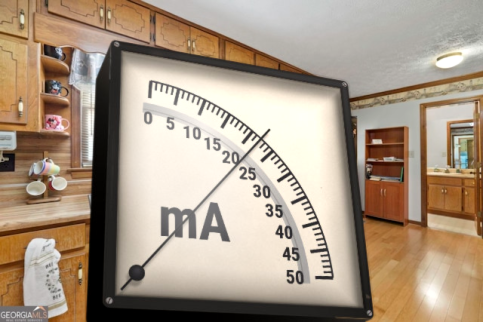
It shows 22 mA
